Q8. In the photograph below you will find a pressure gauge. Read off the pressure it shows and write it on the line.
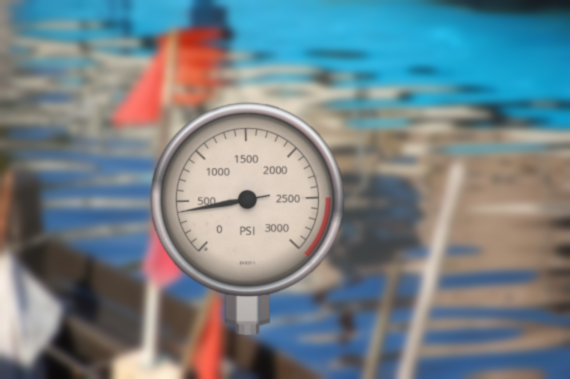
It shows 400 psi
